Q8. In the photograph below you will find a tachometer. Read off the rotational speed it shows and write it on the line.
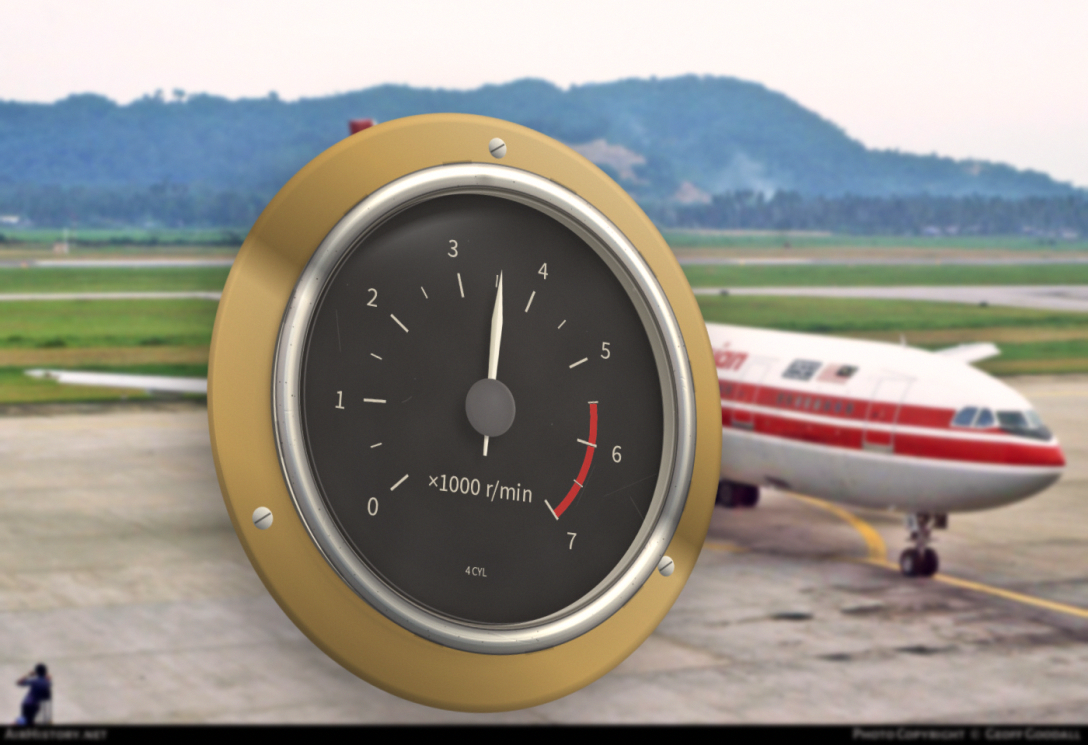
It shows 3500 rpm
